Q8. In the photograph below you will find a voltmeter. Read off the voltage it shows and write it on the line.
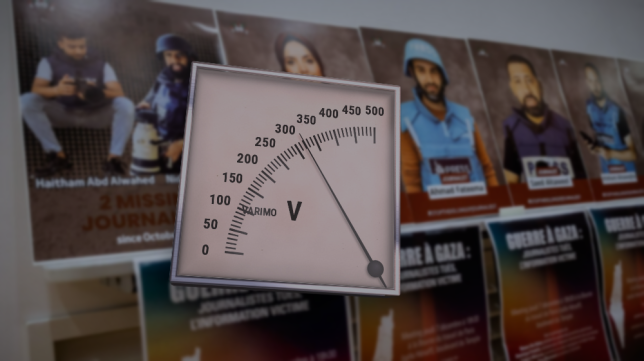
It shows 320 V
